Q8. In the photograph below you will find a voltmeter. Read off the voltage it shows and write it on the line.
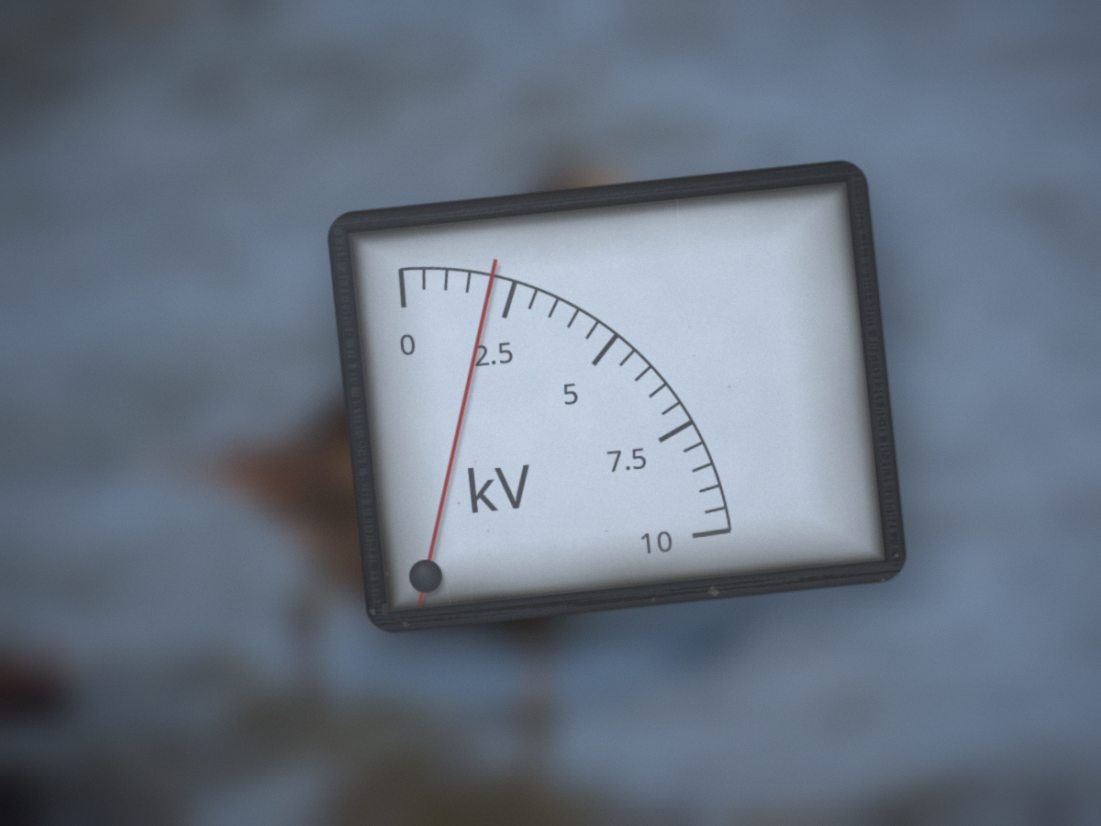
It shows 2 kV
